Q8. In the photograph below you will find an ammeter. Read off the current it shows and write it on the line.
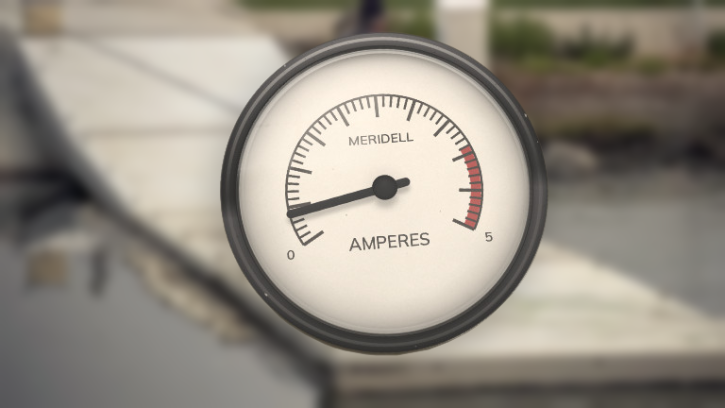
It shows 0.4 A
